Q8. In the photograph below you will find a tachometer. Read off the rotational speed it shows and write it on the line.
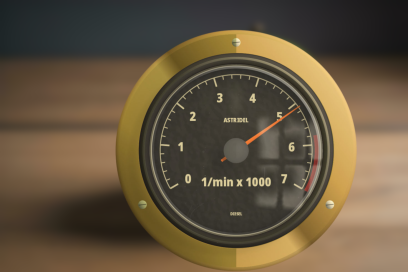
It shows 5100 rpm
